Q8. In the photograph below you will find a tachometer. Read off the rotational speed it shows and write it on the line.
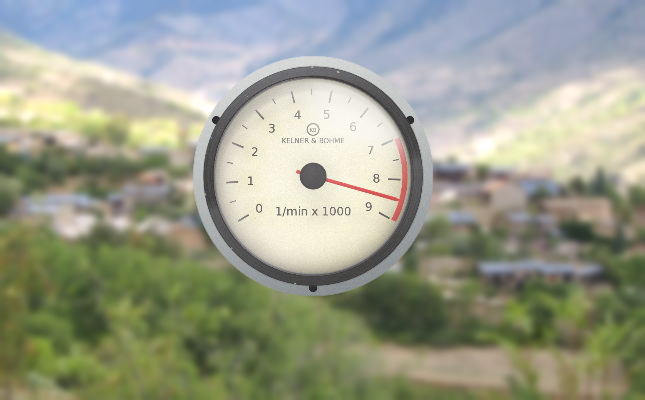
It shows 8500 rpm
